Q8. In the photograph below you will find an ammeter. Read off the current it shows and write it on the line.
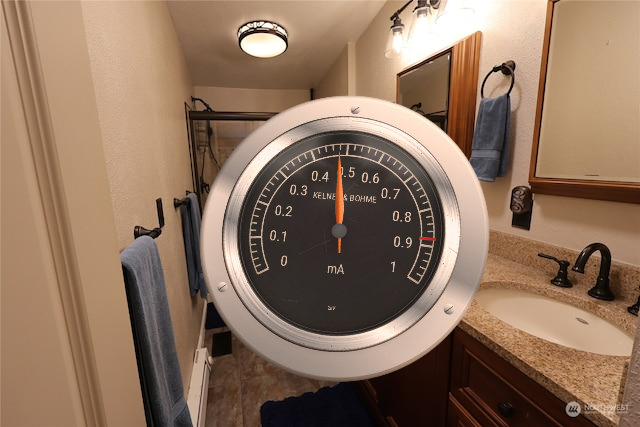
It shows 0.48 mA
